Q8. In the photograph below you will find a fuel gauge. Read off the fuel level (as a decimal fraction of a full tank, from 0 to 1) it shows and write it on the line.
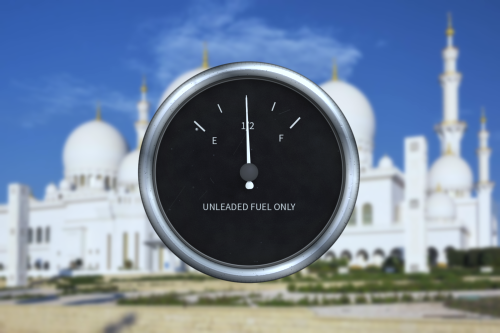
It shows 0.5
